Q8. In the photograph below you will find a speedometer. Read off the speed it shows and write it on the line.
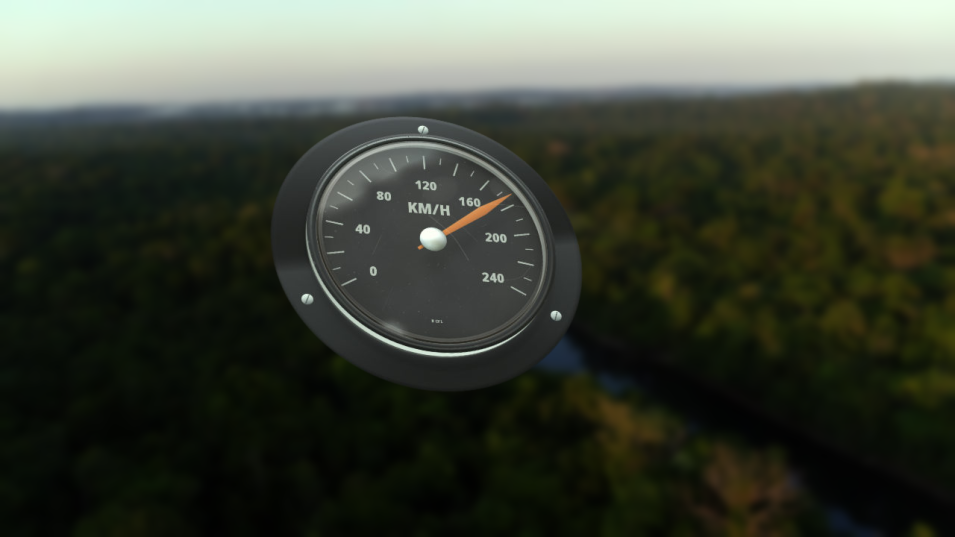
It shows 175 km/h
